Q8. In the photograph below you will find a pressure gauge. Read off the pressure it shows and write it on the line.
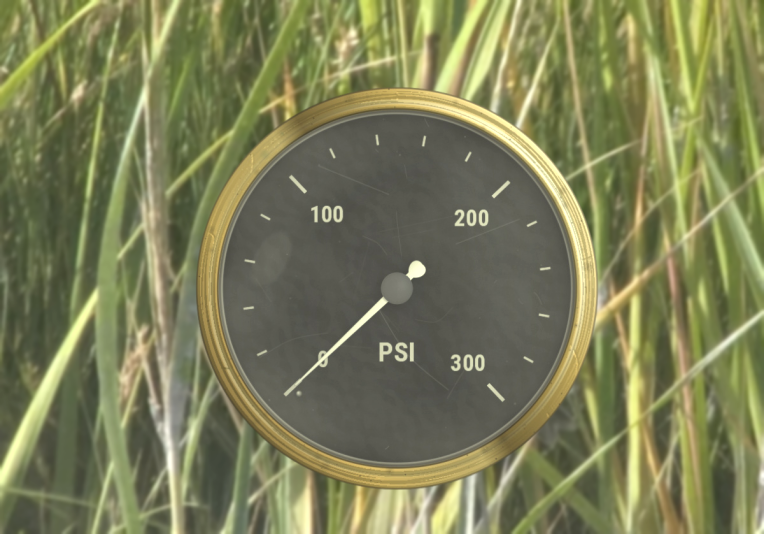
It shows 0 psi
